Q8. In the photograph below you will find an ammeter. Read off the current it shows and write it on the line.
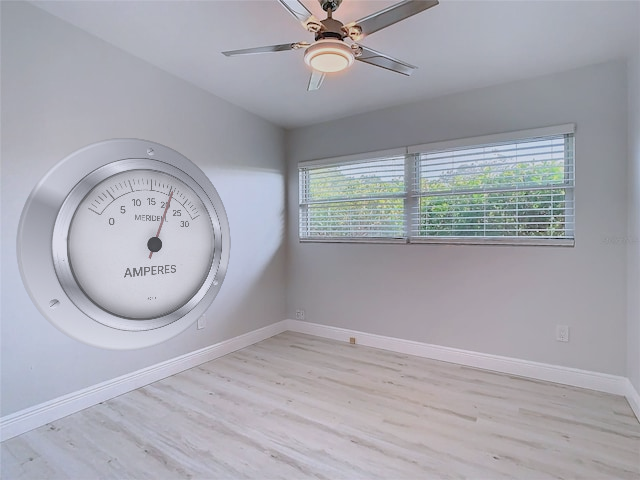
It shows 20 A
